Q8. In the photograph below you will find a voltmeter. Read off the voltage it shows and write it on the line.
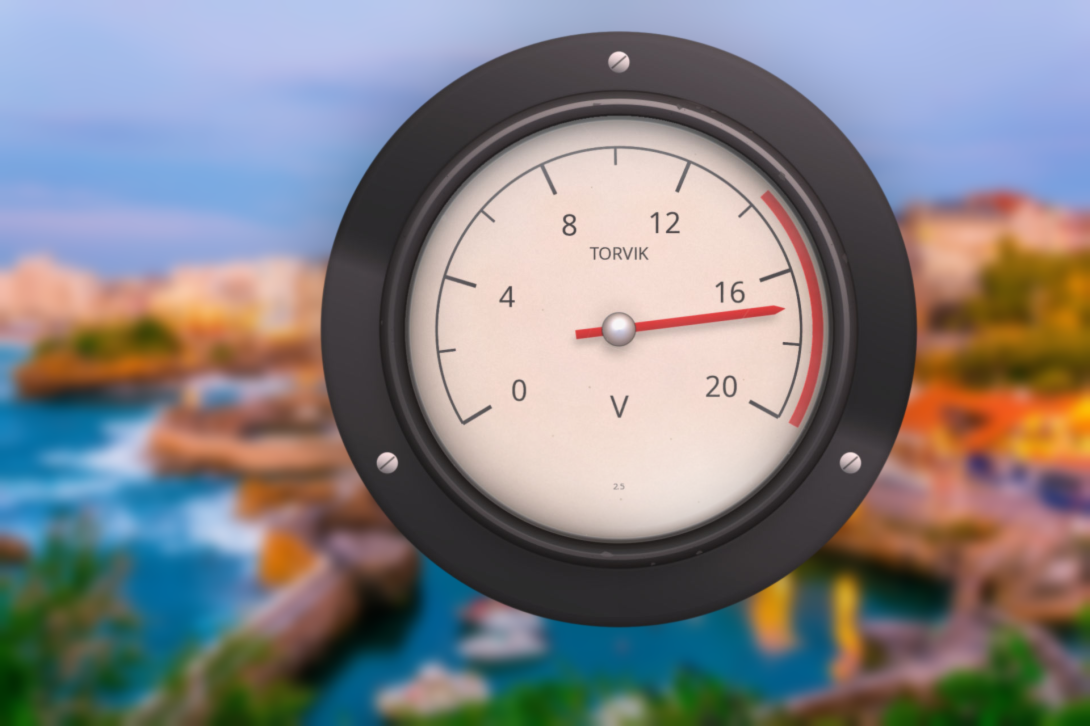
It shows 17 V
